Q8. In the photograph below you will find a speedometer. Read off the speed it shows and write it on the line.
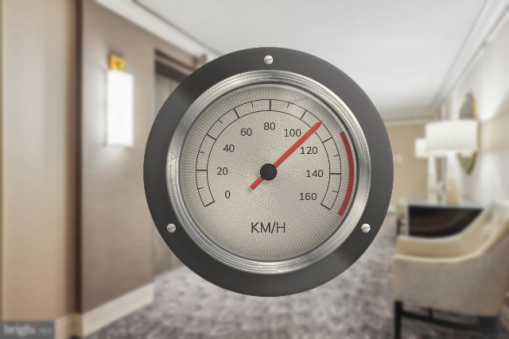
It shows 110 km/h
